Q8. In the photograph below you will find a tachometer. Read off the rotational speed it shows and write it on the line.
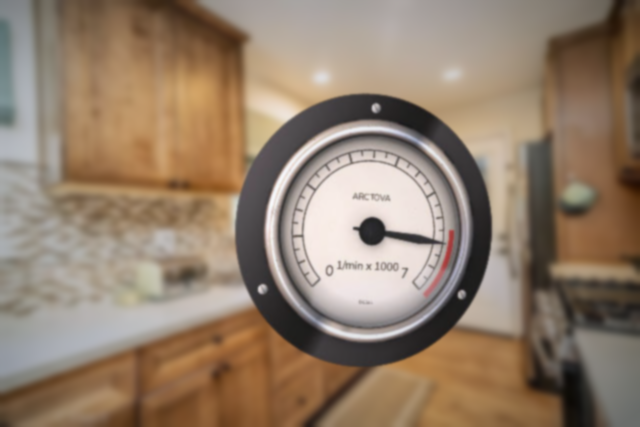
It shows 6000 rpm
